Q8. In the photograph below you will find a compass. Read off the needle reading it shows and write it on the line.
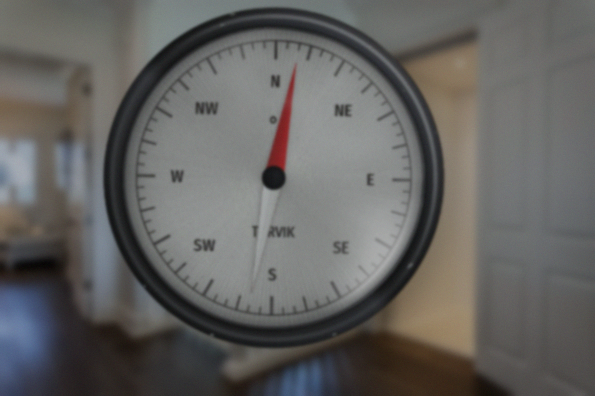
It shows 10 °
